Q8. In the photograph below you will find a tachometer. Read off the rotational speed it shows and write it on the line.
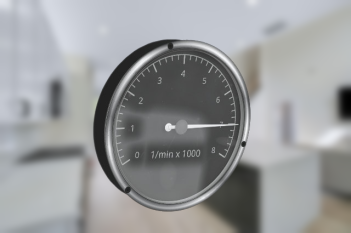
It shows 7000 rpm
